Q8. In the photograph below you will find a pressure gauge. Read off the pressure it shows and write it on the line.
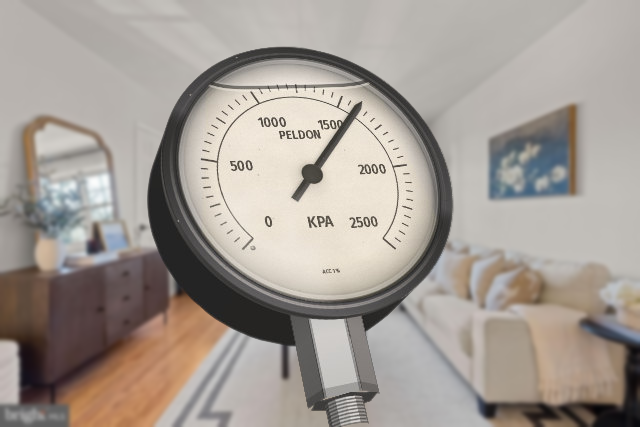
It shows 1600 kPa
